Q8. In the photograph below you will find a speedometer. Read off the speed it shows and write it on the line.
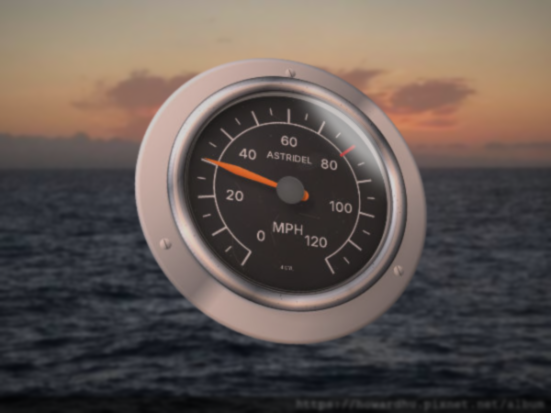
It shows 30 mph
